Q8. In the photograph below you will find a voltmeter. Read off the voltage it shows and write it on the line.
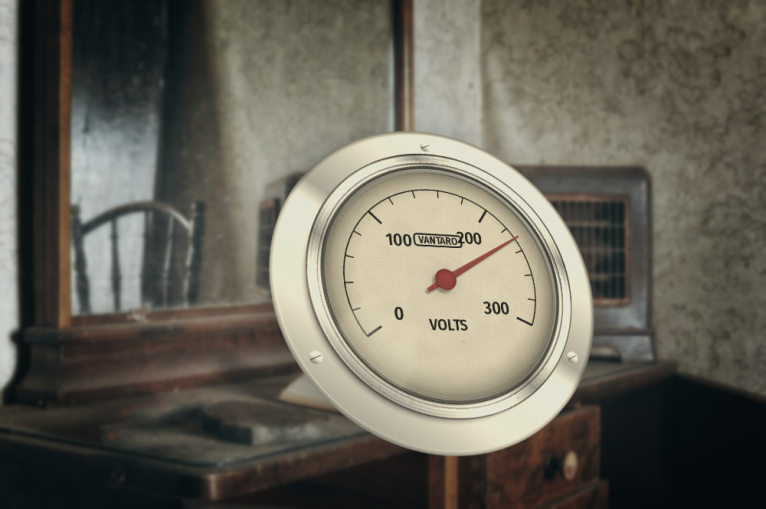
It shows 230 V
